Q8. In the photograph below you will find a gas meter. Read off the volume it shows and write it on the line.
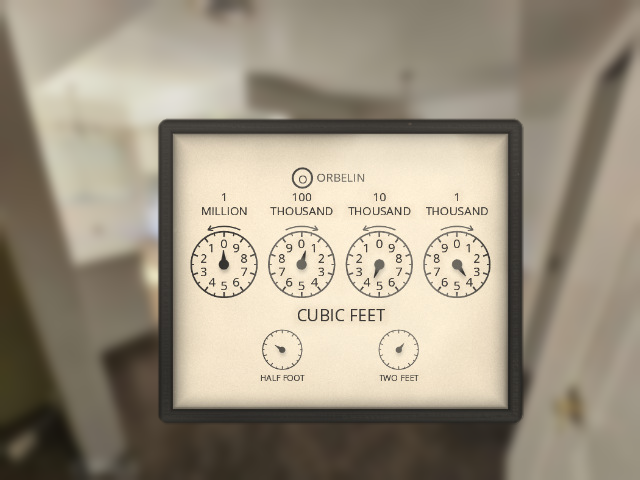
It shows 4400 ft³
